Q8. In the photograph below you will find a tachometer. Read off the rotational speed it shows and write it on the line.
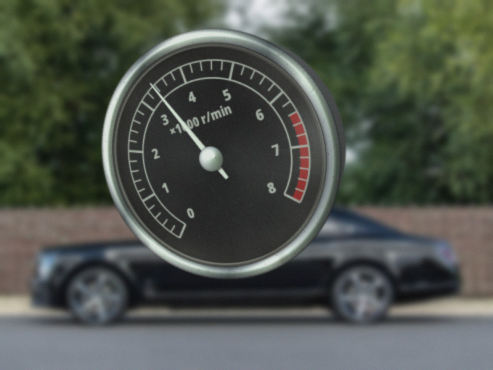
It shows 3400 rpm
